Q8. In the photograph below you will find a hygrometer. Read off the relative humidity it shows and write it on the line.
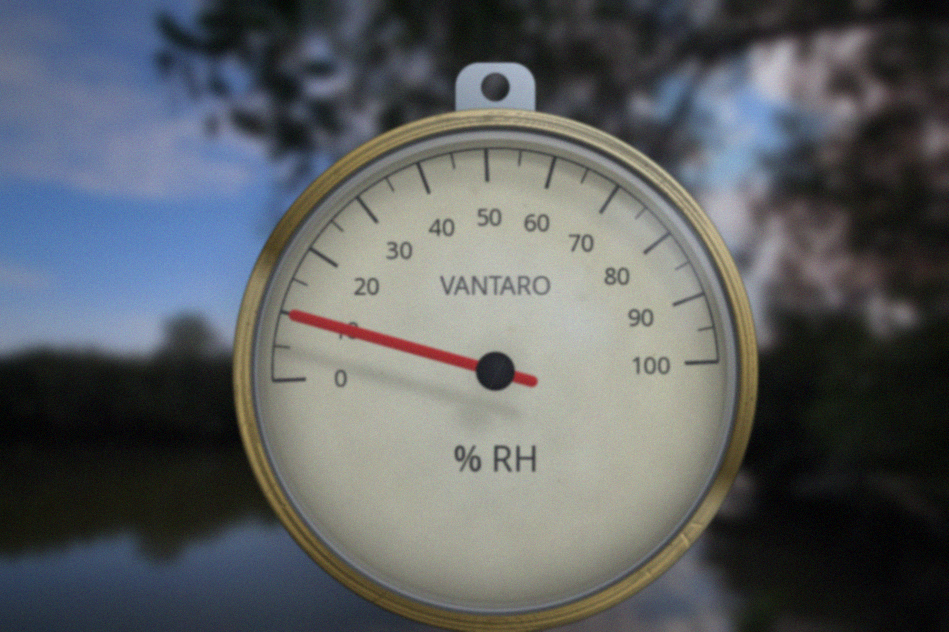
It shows 10 %
